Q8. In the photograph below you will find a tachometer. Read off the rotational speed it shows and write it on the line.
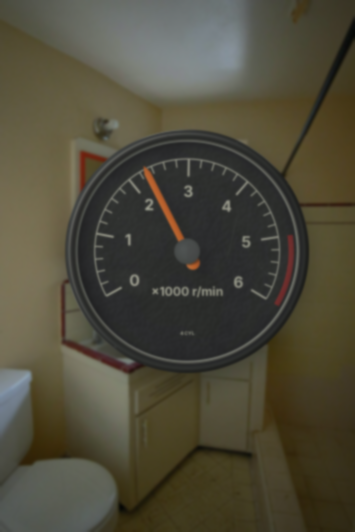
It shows 2300 rpm
